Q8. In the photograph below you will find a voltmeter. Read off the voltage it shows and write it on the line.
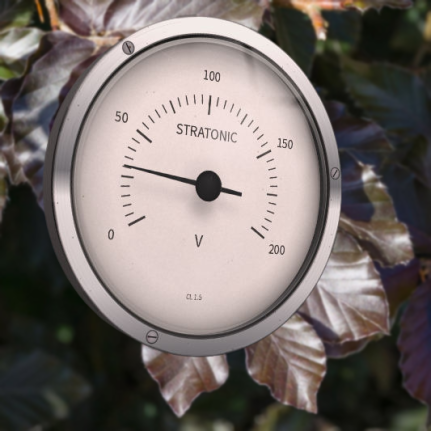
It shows 30 V
